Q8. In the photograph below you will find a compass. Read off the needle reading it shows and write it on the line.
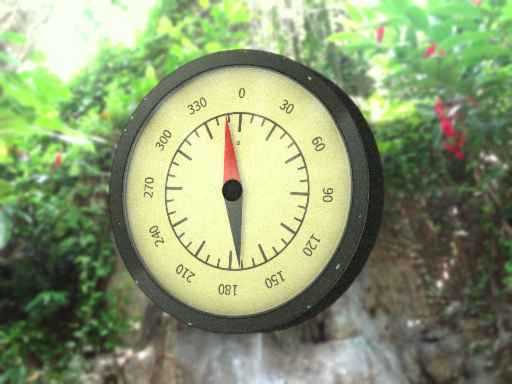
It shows 350 °
